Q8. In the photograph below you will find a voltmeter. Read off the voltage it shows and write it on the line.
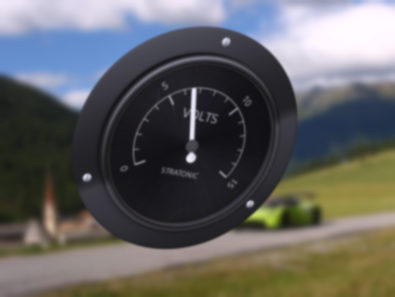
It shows 6.5 V
